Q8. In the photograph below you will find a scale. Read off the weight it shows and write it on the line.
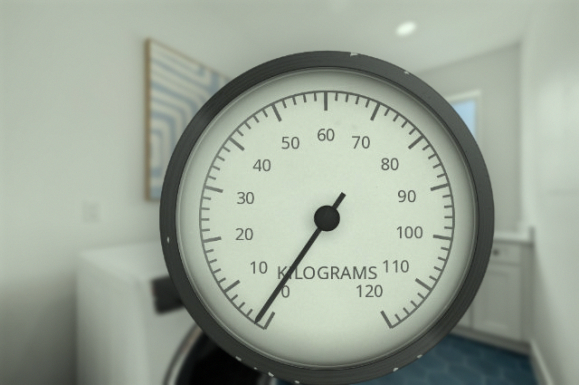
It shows 2 kg
